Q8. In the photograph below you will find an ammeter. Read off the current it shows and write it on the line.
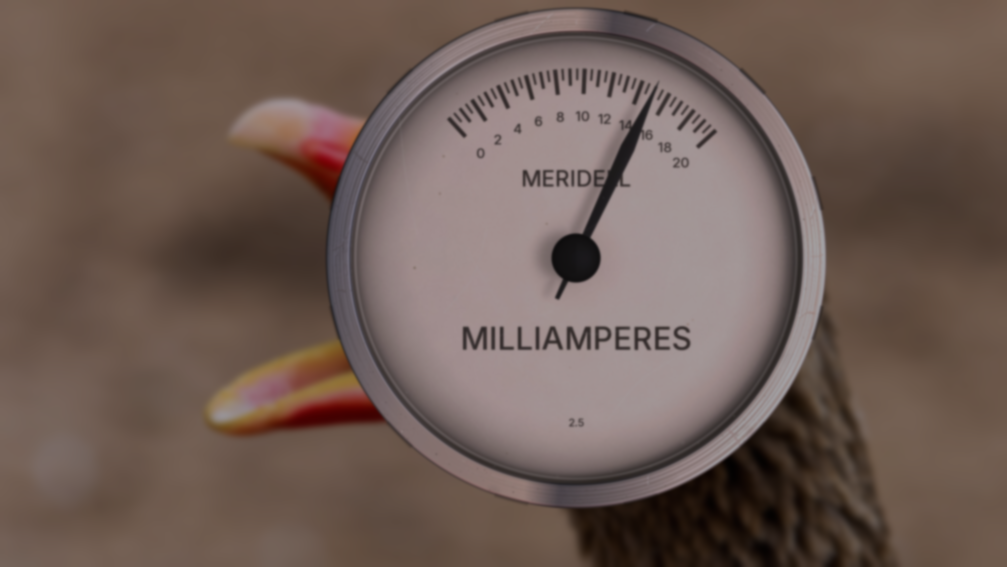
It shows 15 mA
